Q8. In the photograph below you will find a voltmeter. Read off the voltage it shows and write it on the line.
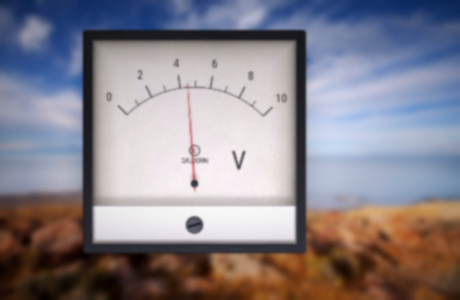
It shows 4.5 V
